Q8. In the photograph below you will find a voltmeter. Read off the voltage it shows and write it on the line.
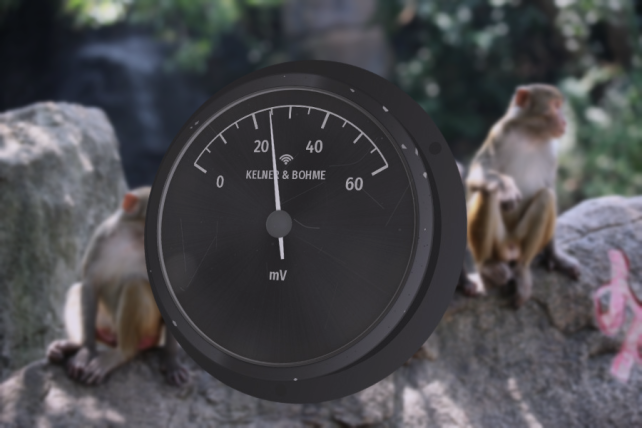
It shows 25 mV
